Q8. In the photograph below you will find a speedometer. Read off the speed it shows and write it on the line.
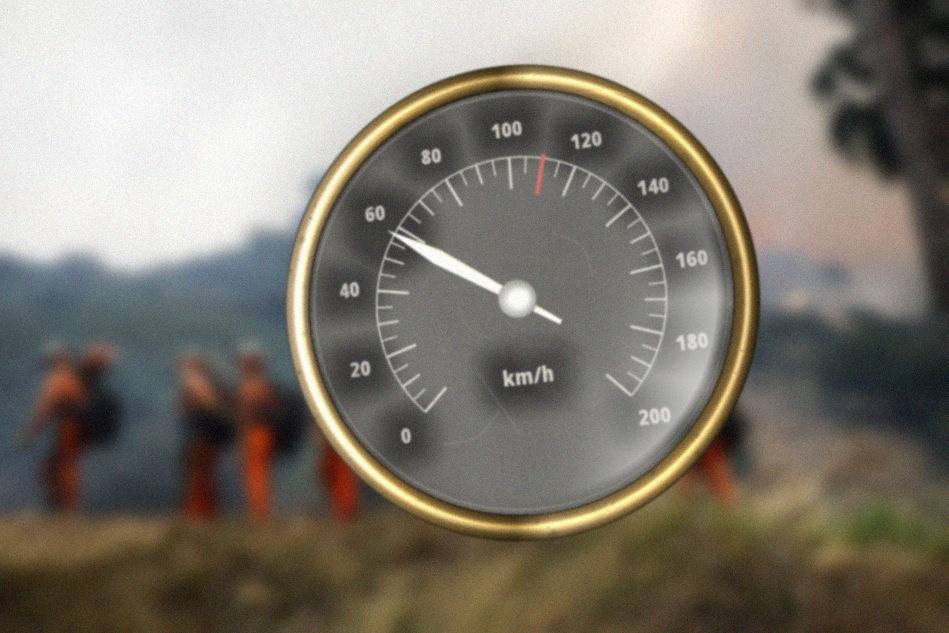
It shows 57.5 km/h
